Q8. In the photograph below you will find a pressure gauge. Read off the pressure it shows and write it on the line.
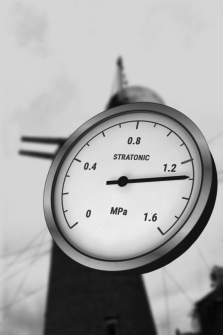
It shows 1.3 MPa
